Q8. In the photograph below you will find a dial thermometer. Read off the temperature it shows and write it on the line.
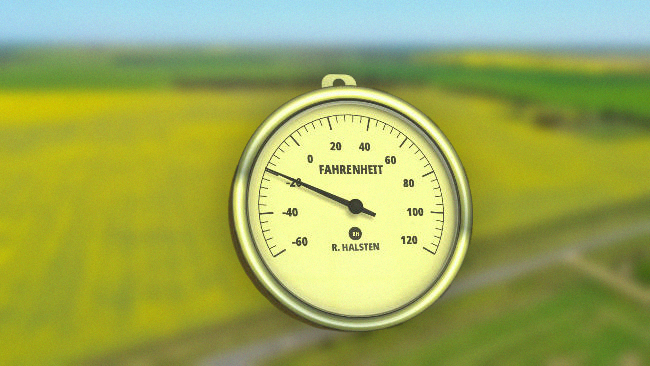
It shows -20 °F
